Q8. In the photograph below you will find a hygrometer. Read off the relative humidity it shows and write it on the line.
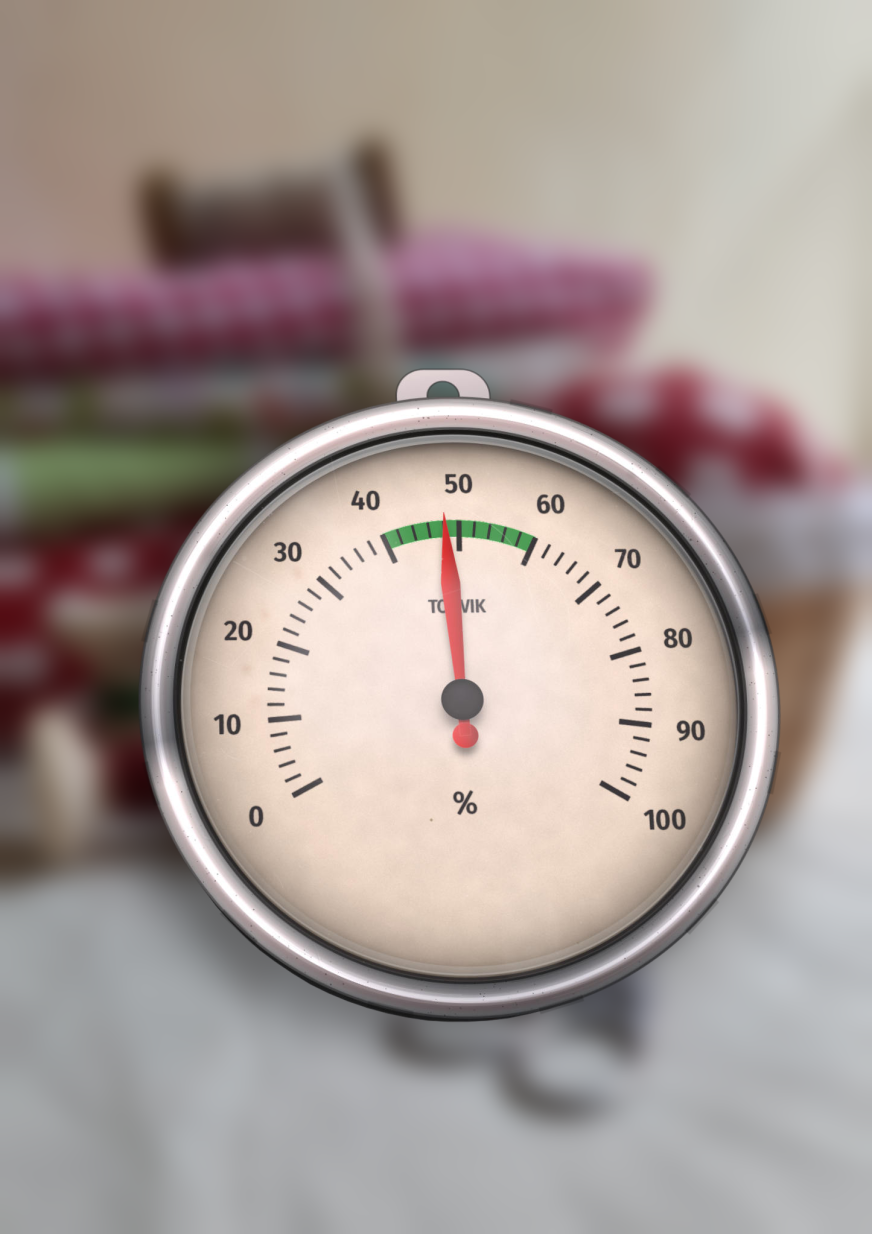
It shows 48 %
